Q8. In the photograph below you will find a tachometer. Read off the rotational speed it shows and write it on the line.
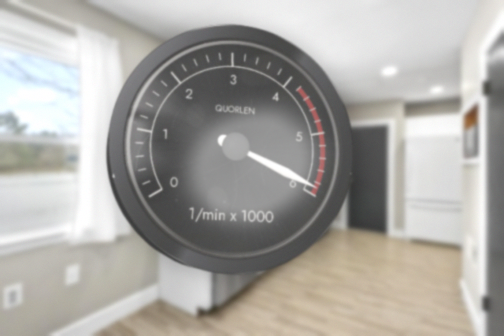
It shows 5900 rpm
